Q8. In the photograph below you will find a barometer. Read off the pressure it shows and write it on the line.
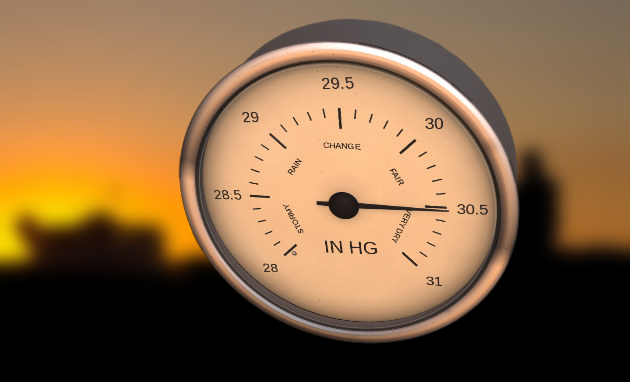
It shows 30.5 inHg
